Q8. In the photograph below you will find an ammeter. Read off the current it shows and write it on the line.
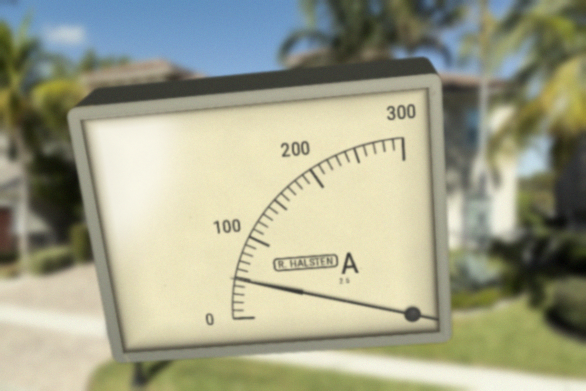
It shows 50 A
